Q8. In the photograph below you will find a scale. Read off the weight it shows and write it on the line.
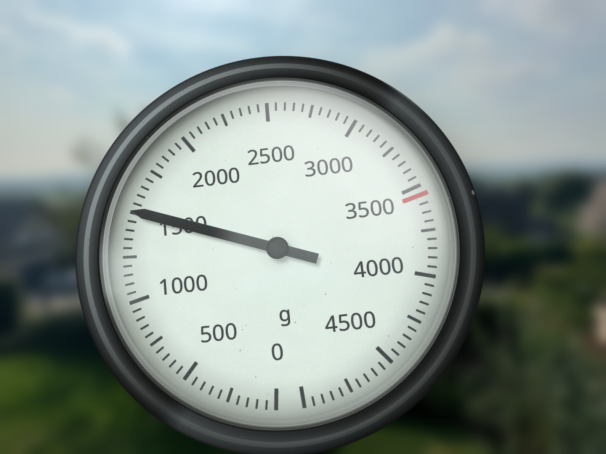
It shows 1500 g
